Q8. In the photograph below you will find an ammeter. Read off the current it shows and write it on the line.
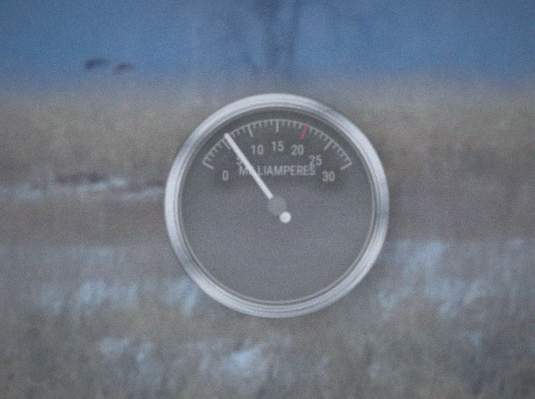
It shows 6 mA
